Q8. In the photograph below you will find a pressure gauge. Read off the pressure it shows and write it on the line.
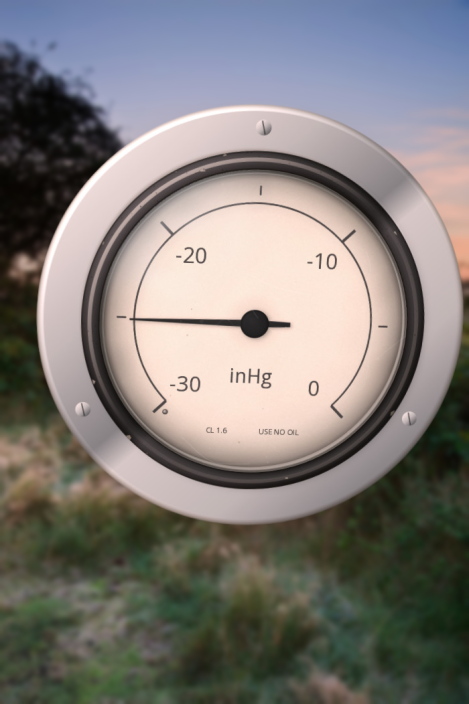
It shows -25 inHg
